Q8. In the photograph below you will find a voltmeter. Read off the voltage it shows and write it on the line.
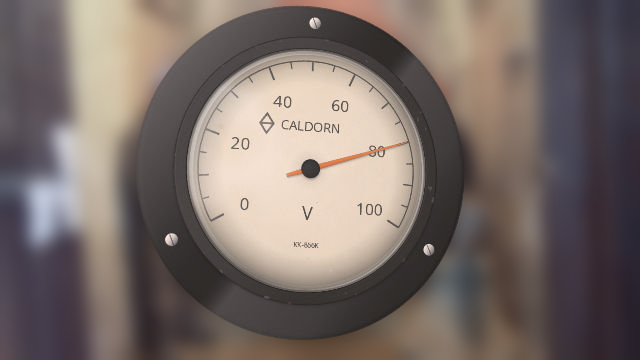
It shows 80 V
